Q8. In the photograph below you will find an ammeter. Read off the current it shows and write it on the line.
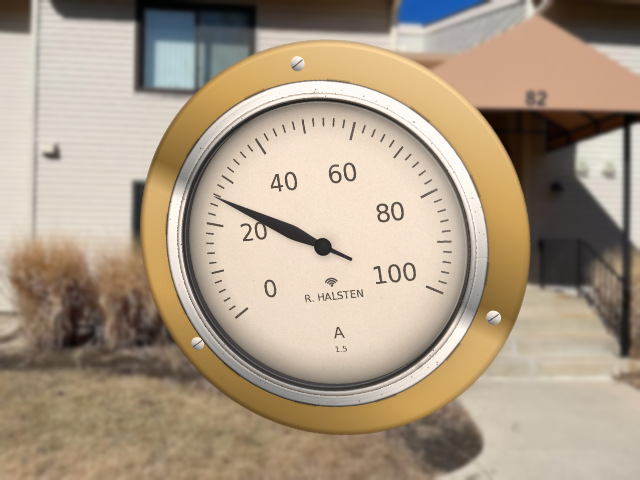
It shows 26 A
